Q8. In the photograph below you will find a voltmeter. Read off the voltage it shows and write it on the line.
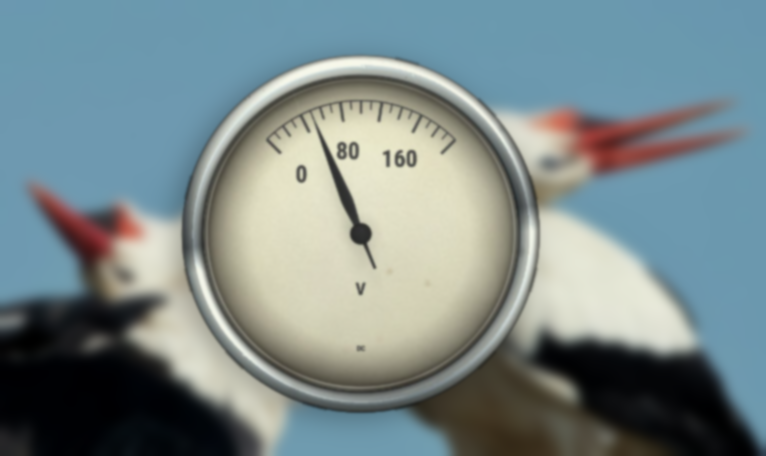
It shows 50 V
